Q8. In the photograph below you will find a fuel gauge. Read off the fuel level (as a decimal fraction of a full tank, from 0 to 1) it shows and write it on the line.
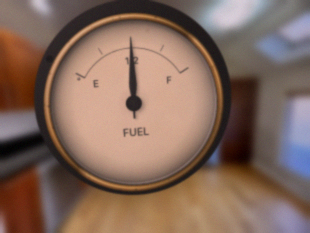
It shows 0.5
